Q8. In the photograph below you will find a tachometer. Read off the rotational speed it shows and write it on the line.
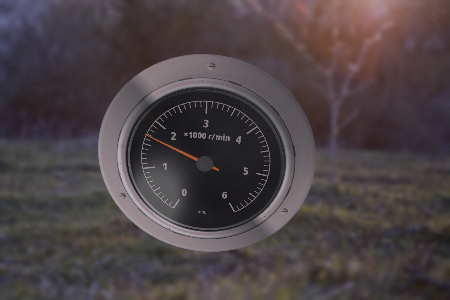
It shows 1700 rpm
